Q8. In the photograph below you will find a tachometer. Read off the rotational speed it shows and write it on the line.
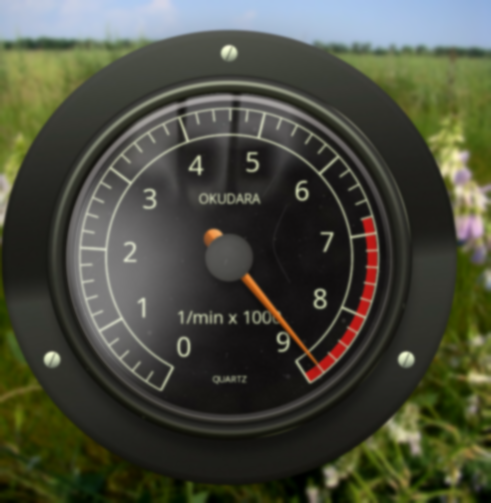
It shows 8800 rpm
